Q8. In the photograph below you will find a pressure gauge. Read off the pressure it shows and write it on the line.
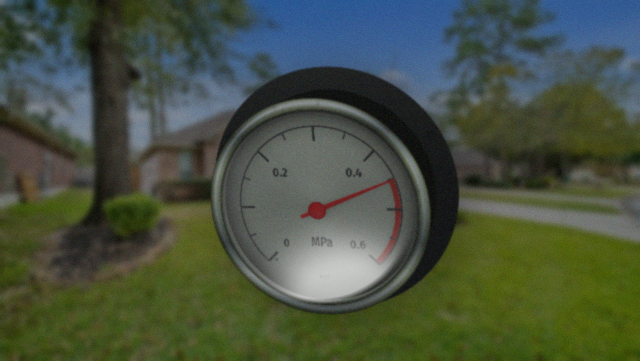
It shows 0.45 MPa
